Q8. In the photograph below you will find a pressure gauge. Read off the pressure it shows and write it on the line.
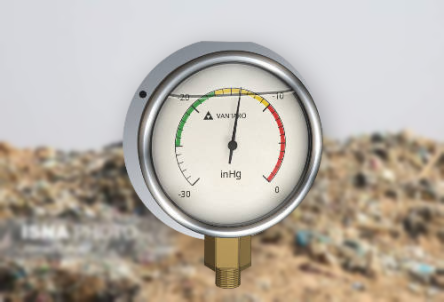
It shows -14 inHg
